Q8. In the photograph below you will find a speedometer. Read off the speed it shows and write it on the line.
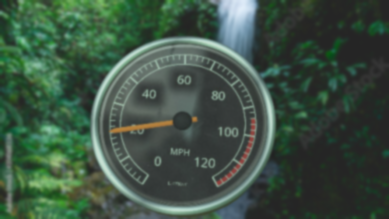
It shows 20 mph
